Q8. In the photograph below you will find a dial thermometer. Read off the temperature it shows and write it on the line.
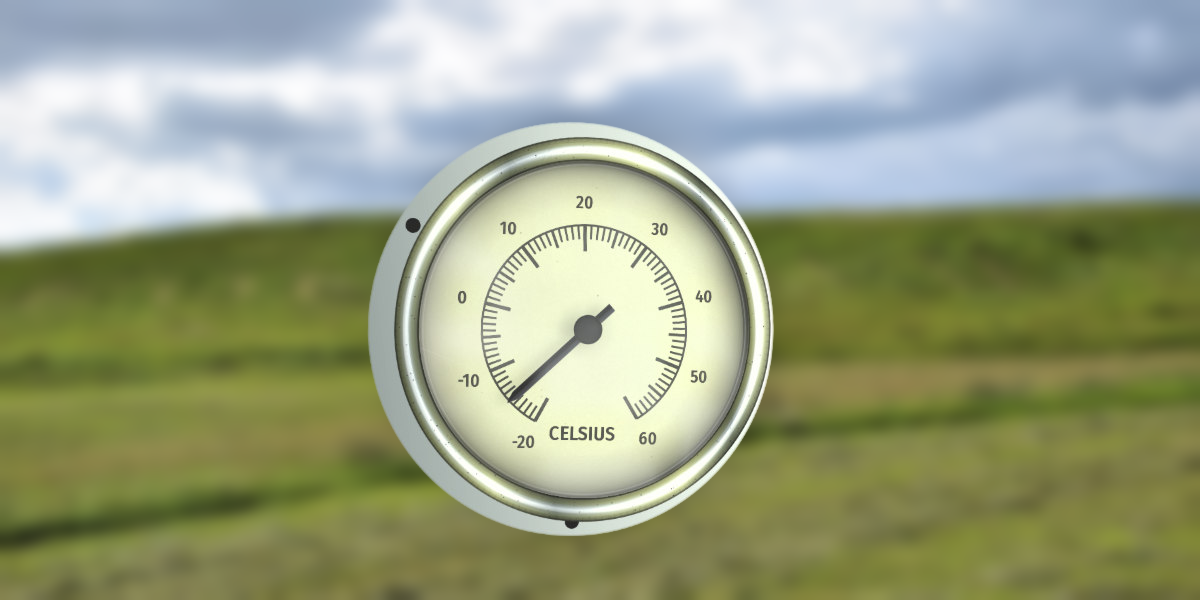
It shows -15 °C
